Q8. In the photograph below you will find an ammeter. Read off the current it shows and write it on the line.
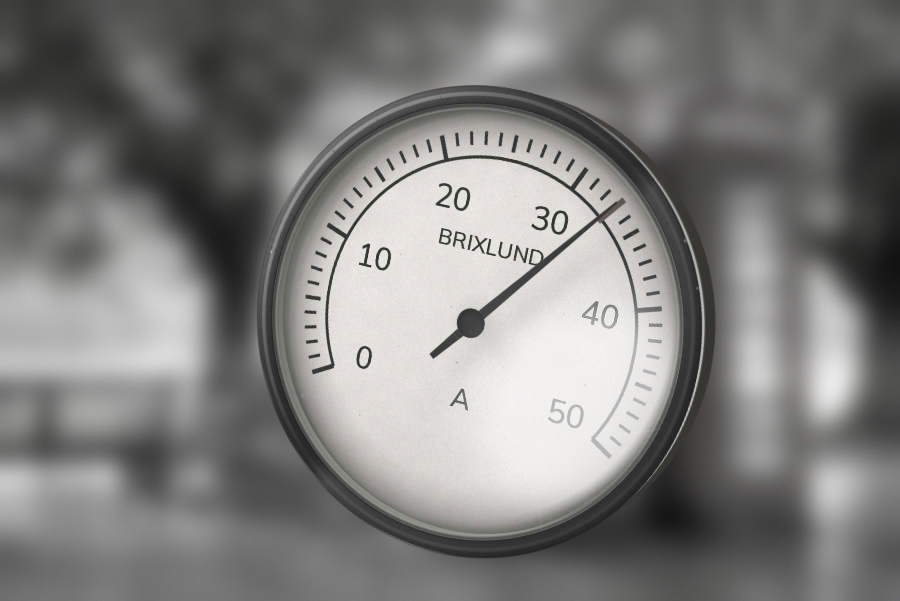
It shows 33 A
